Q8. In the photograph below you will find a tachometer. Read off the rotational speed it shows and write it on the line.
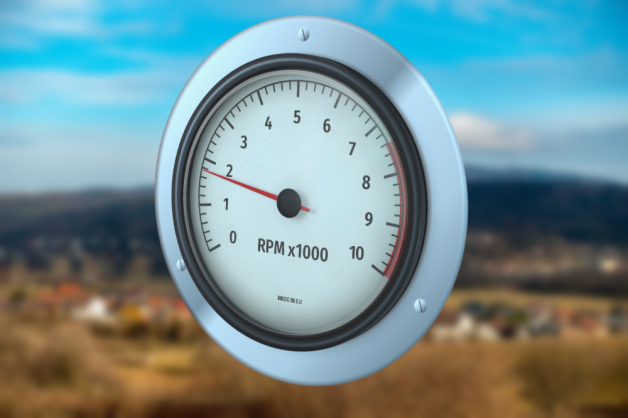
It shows 1800 rpm
